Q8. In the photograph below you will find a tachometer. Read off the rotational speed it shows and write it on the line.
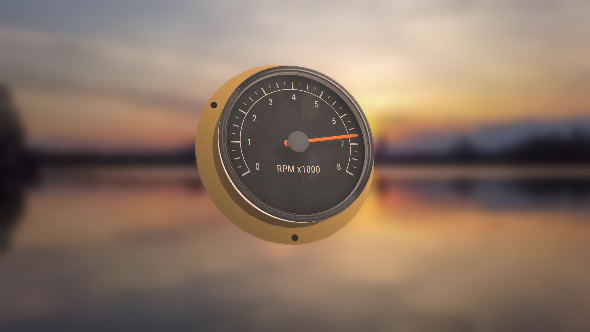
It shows 6750 rpm
